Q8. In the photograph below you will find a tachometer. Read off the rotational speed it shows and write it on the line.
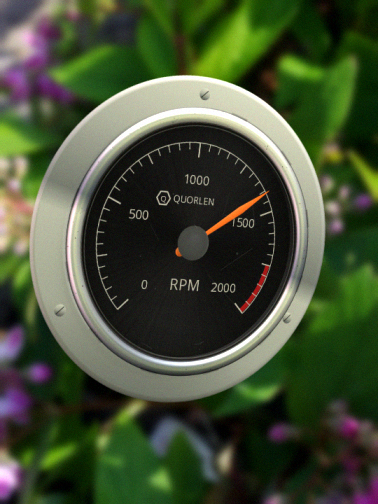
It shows 1400 rpm
